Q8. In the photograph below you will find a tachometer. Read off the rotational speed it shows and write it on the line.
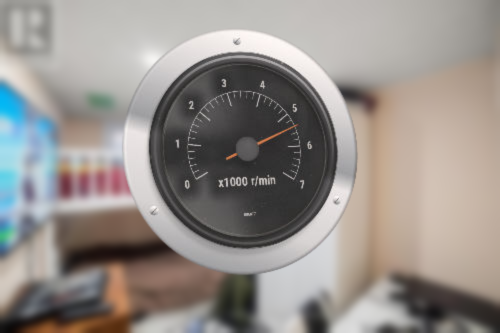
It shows 5400 rpm
